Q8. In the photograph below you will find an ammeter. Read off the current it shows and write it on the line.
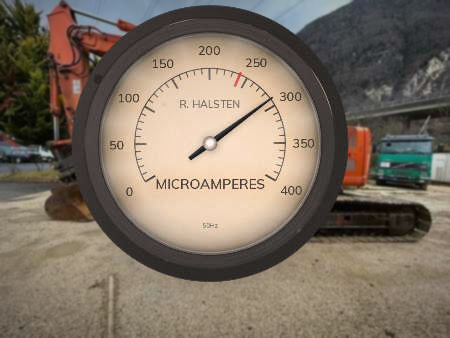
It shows 290 µA
